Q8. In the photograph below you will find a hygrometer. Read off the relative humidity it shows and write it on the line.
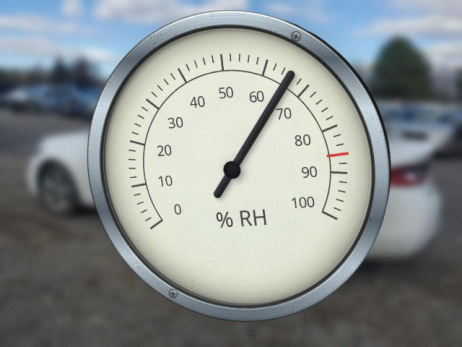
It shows 66 %
